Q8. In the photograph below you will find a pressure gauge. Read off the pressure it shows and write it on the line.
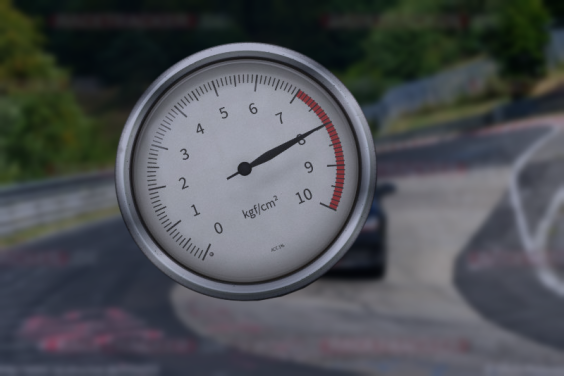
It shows 8 kg/cm²
